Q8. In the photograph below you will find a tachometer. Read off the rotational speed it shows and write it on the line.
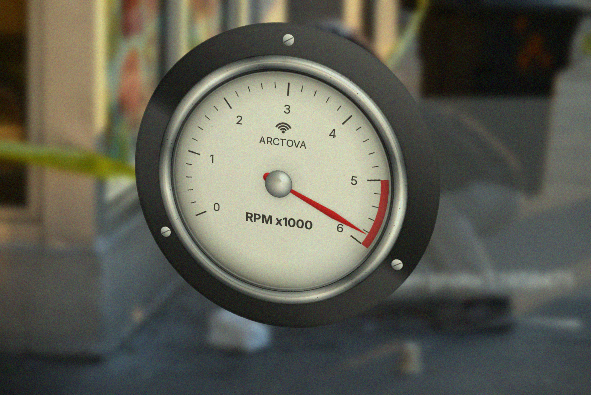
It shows 5800 rpm
